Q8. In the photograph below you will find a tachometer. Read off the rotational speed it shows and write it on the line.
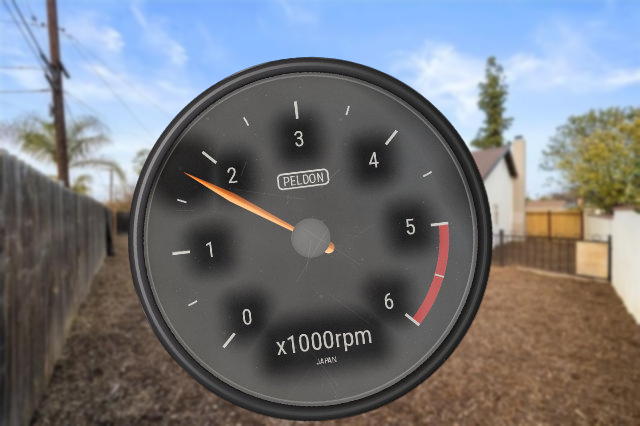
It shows 1750 rpm
